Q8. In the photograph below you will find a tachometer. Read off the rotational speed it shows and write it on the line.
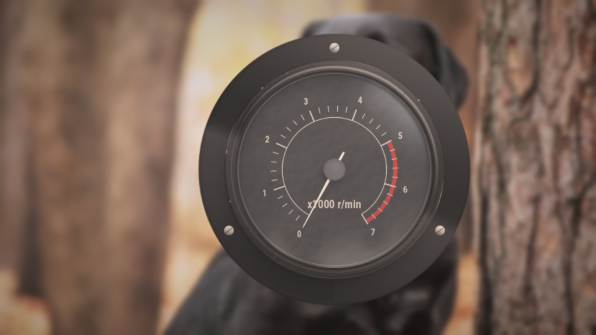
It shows 0 rpm
